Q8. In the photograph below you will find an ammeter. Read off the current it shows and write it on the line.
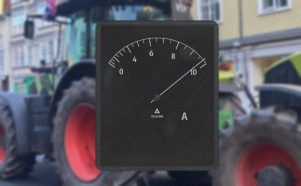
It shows 9.75 A
